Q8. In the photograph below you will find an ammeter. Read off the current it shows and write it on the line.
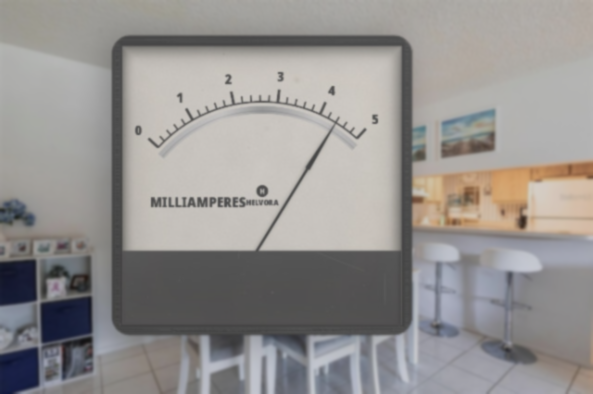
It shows 4.4 mA
